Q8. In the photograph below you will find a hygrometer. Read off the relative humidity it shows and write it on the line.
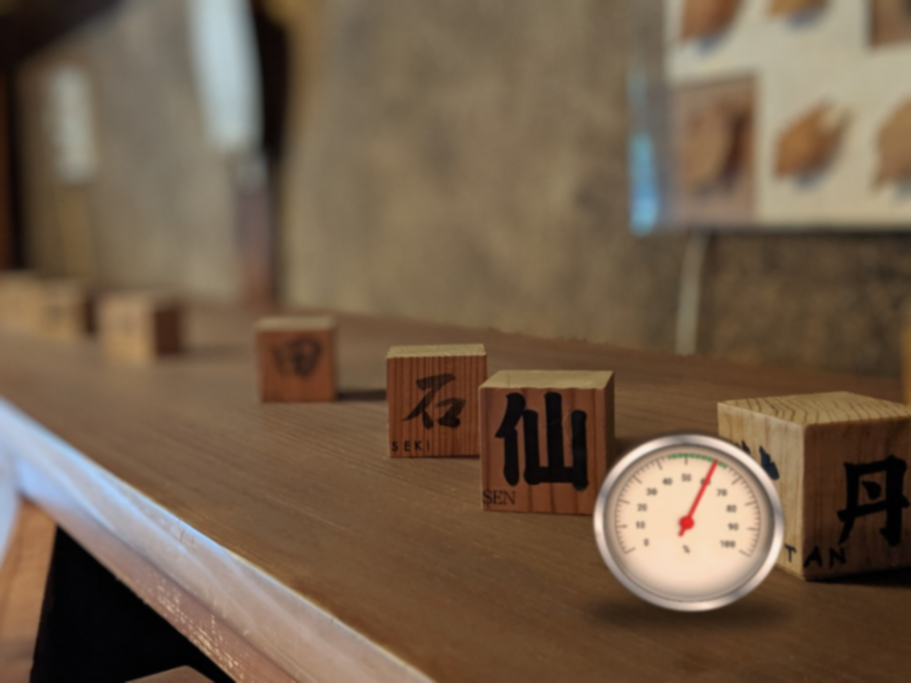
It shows 60 %
